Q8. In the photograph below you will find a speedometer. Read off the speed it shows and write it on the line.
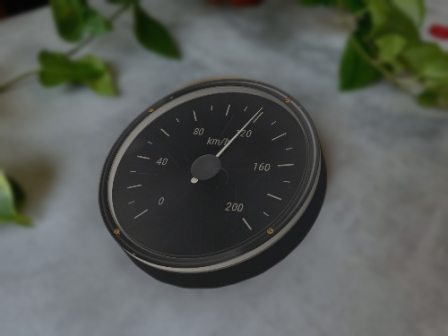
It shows 120 km/h
